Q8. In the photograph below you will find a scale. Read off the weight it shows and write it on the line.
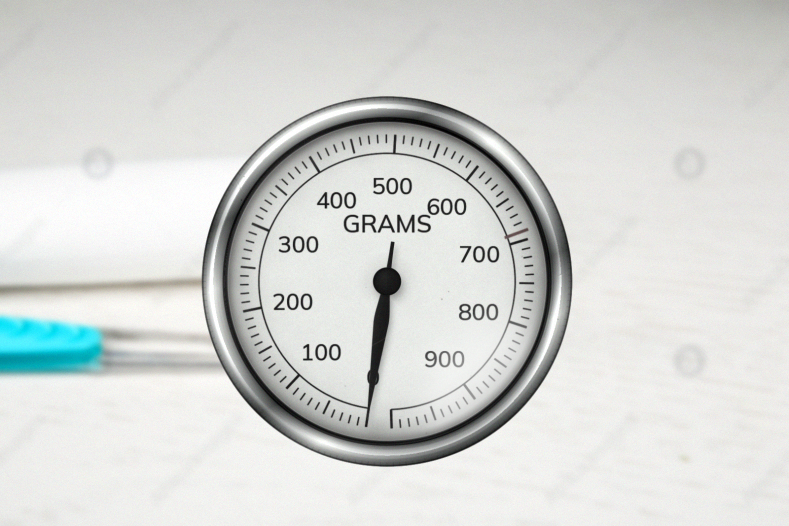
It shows 0 g
